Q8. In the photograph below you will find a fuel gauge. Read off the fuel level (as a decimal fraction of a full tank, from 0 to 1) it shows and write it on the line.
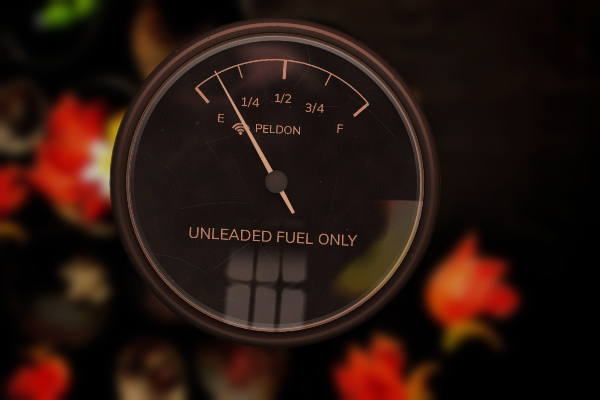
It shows 0.125
